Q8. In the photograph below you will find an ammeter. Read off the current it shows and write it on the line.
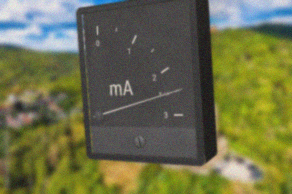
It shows 2.5 mA
